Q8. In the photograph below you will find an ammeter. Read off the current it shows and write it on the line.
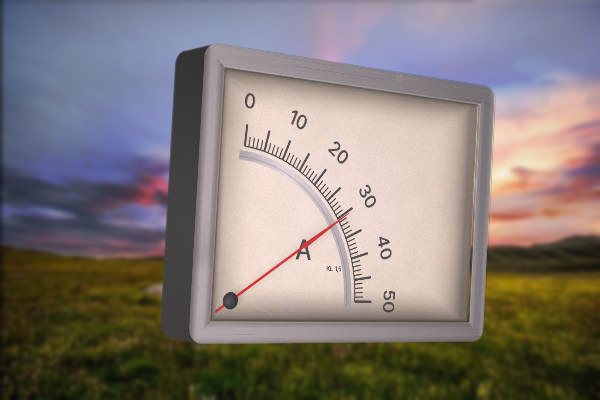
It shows 30 A
